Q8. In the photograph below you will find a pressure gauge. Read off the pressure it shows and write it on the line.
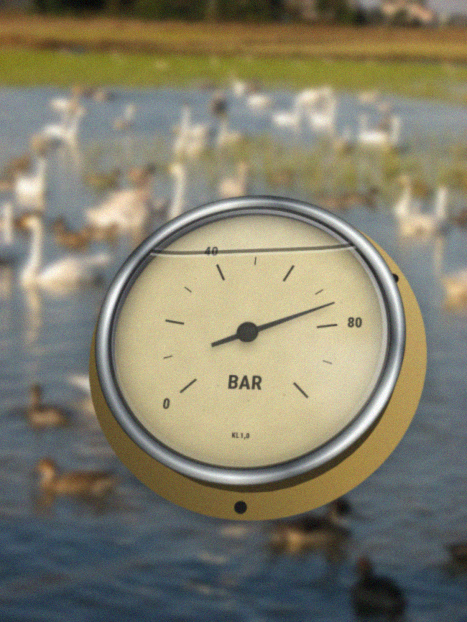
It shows 75 bar
